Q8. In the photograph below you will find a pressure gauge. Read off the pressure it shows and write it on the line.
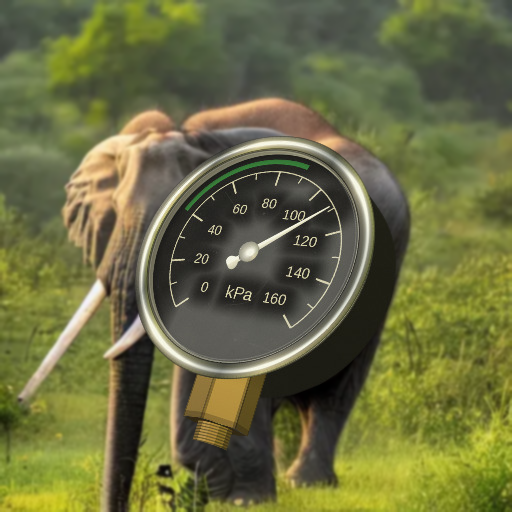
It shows 110 kPa
